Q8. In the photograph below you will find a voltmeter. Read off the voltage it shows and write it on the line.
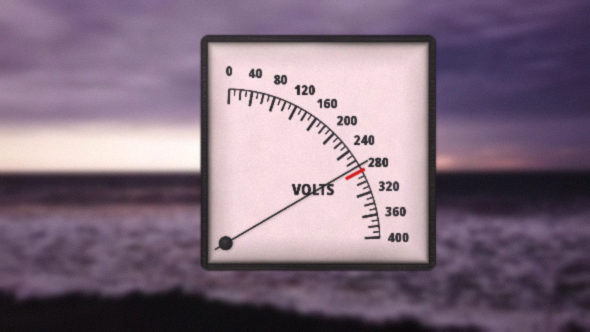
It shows 270 V
